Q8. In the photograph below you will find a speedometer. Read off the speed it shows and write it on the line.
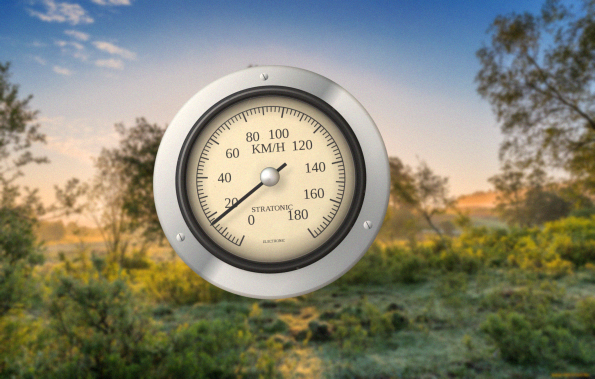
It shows 16 km/h
